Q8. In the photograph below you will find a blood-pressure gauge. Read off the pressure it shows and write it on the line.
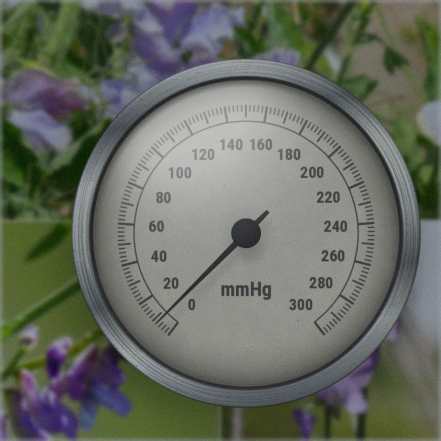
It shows 8 mmHg
